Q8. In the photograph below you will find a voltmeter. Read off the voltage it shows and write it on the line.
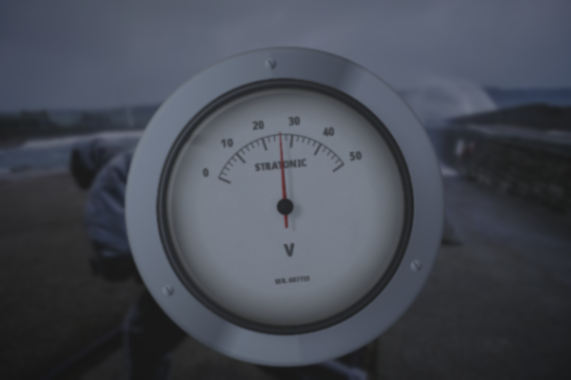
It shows 26 V
